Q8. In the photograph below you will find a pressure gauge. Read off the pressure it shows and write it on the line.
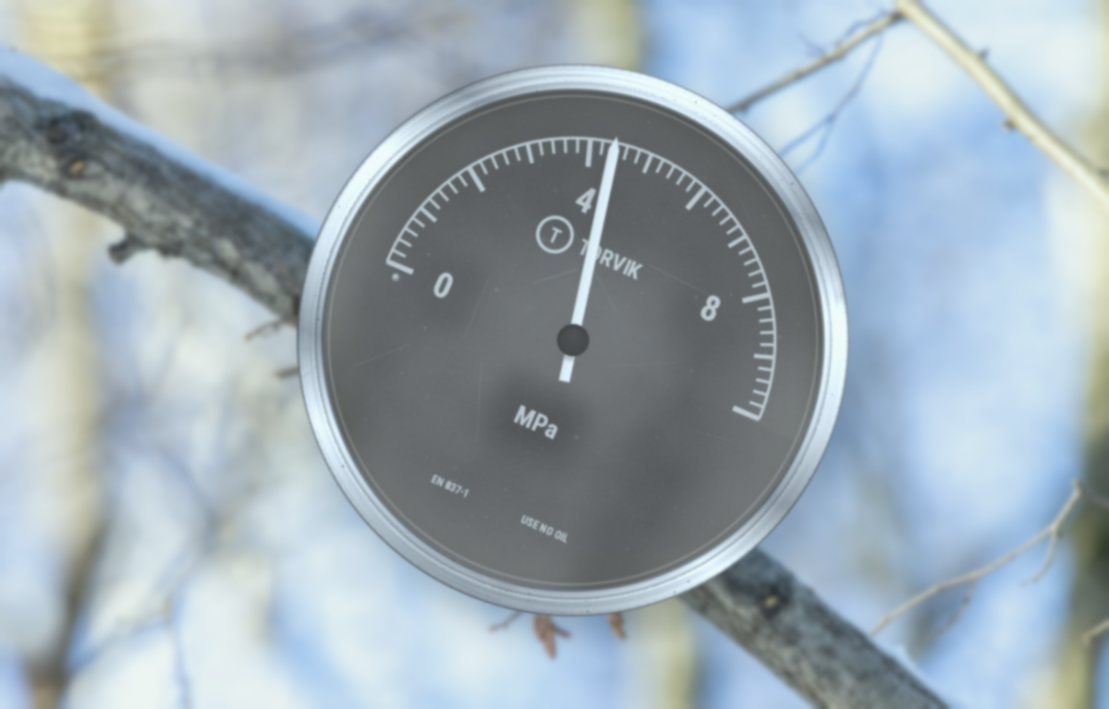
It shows 4.4 MPa
